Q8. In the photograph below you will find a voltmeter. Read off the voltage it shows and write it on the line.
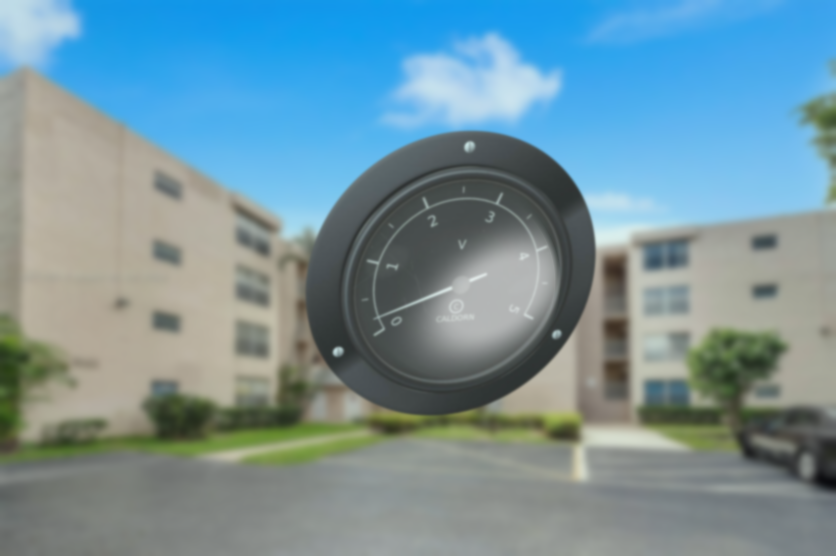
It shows 0.25 V
